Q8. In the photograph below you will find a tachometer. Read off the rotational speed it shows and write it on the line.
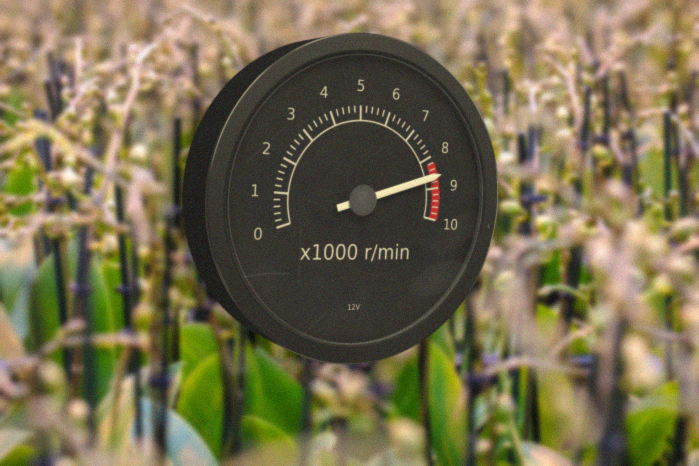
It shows 8600 rpm
